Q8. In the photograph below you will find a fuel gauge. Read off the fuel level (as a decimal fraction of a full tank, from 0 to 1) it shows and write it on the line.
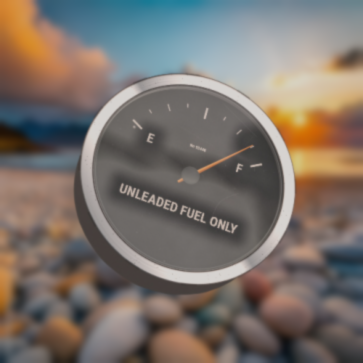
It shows 0.875
